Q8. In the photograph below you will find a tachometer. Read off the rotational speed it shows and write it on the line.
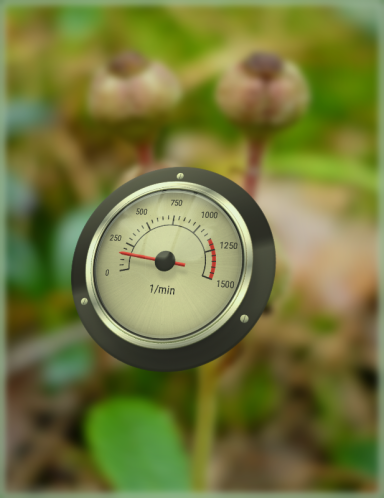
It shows 150 rpm
